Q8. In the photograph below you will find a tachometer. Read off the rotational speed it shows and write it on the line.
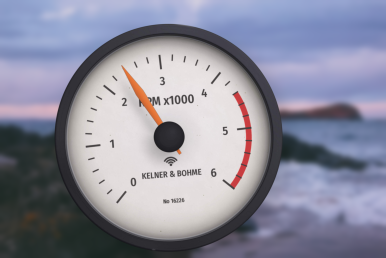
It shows 2400 rpm
